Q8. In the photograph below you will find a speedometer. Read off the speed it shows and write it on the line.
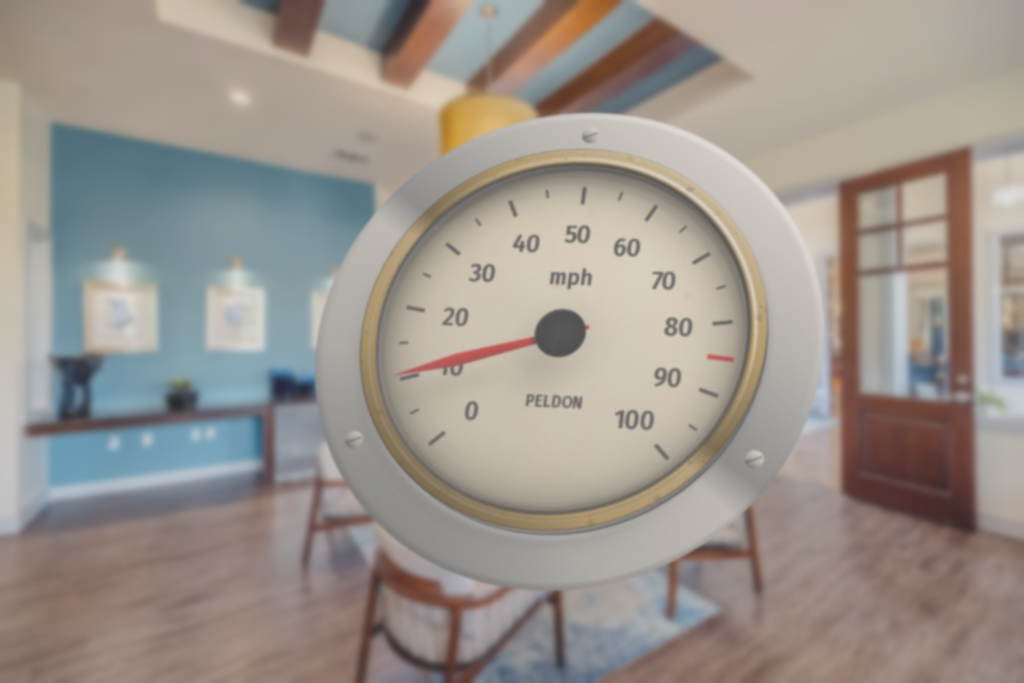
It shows 10 mph
